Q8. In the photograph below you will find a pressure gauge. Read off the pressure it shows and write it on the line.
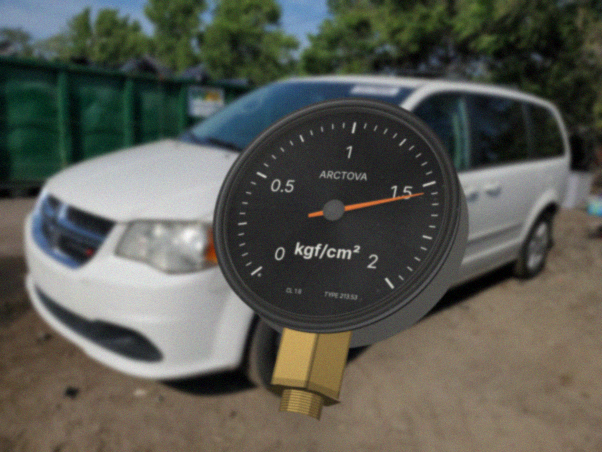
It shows 1.55 kg/cm²
